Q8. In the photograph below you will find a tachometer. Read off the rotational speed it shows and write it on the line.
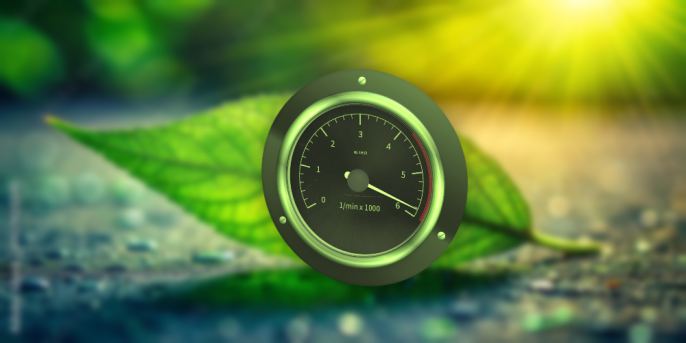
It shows 5800 rpm
